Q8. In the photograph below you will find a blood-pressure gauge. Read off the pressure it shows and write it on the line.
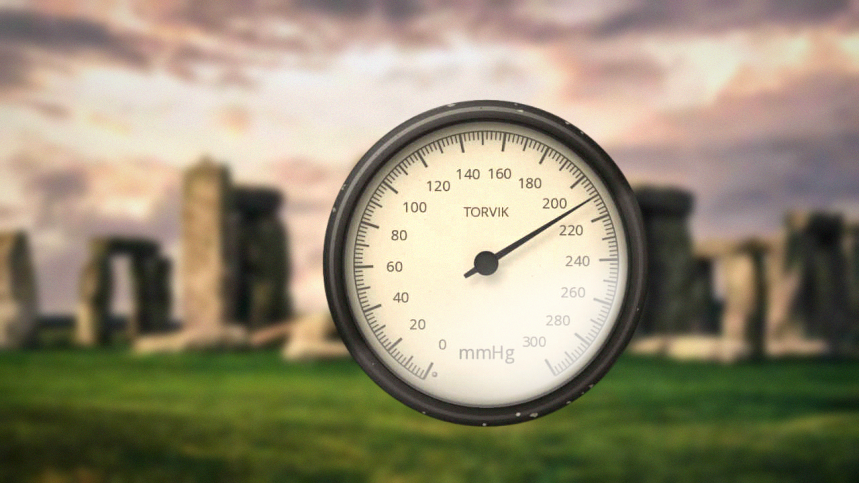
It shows 210 mmHg
